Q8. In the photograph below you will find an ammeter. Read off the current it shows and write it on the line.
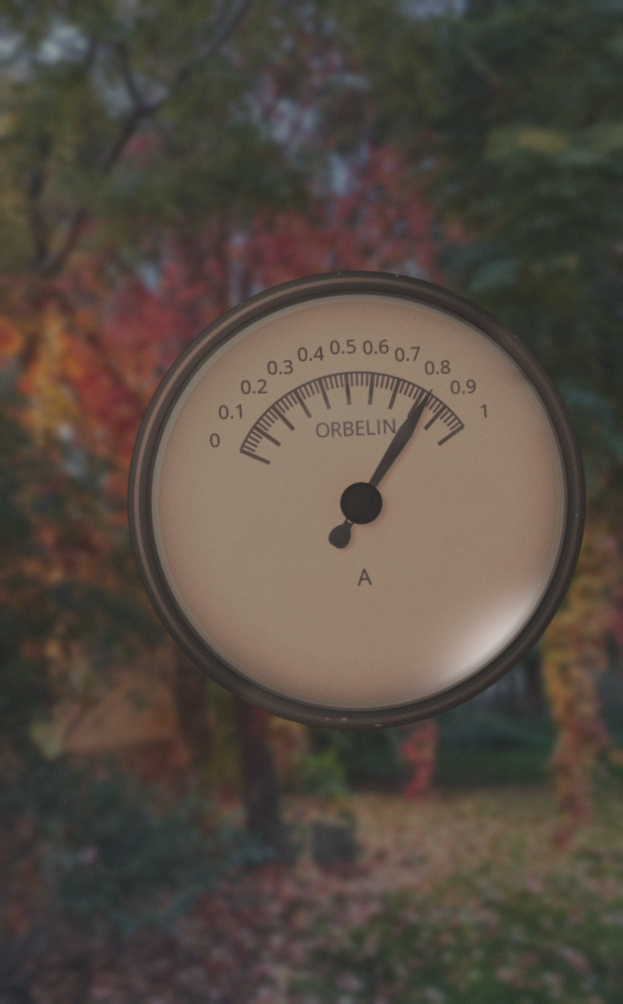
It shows 0.82 A
